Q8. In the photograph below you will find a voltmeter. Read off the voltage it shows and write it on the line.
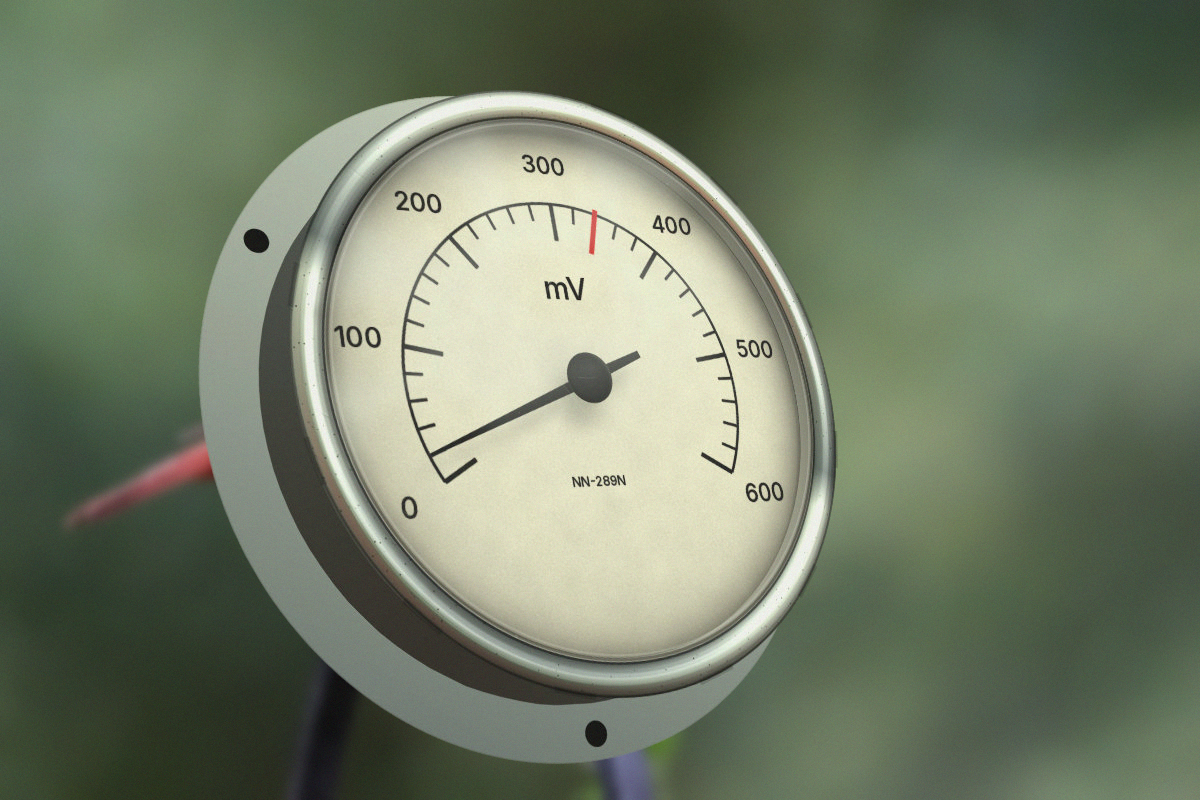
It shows 20 mV
